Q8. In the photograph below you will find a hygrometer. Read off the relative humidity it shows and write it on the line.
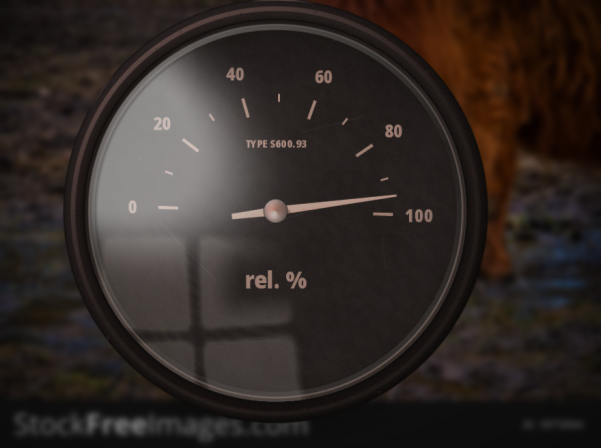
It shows 95 %
